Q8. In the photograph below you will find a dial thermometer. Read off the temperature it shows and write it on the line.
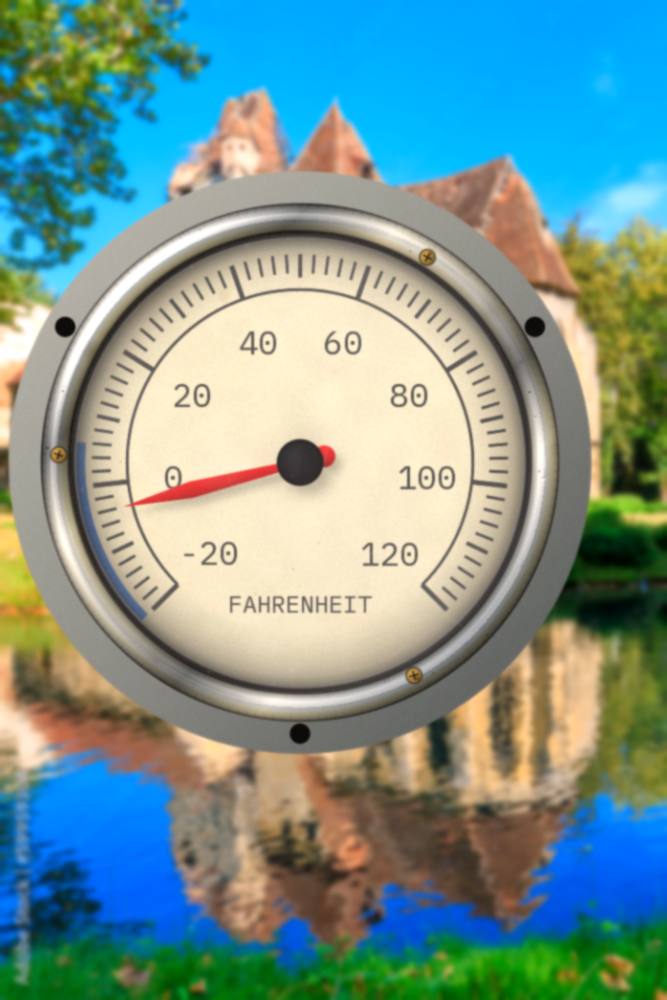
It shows -4 °F
